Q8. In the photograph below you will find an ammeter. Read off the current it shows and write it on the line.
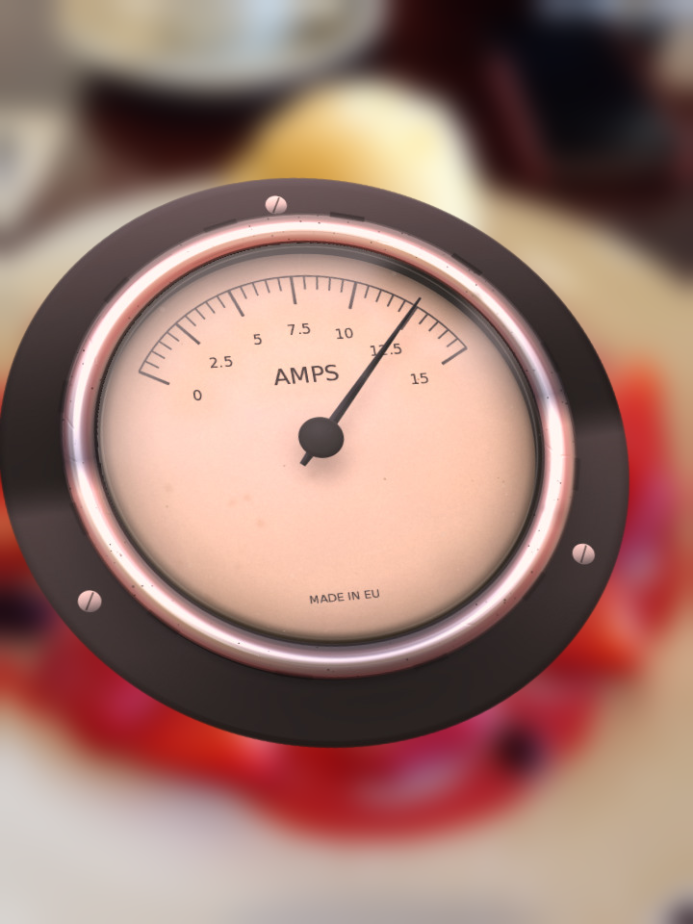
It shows 12.5 A
